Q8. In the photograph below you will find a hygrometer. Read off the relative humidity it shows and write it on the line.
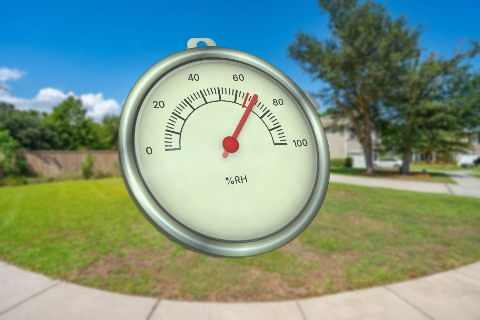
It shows 70 %
